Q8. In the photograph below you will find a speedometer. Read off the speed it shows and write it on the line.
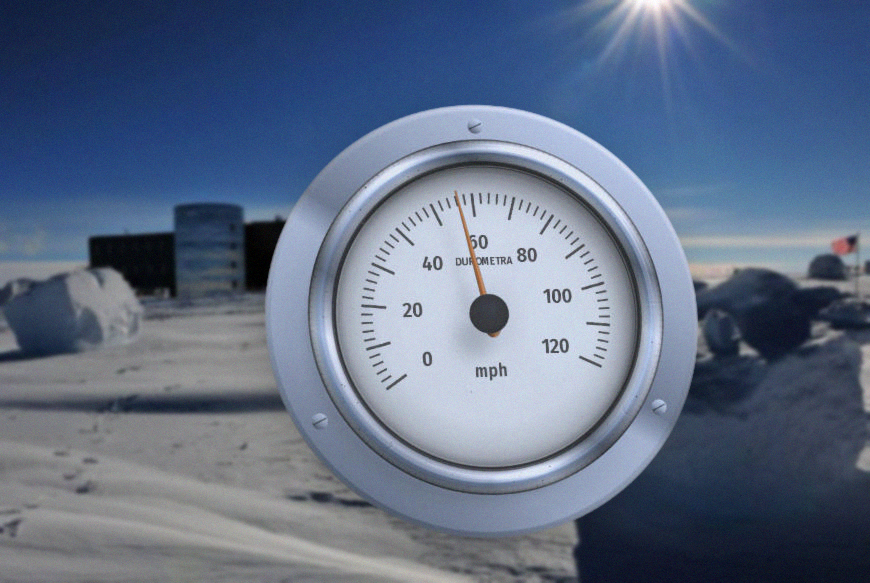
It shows 56 mph
